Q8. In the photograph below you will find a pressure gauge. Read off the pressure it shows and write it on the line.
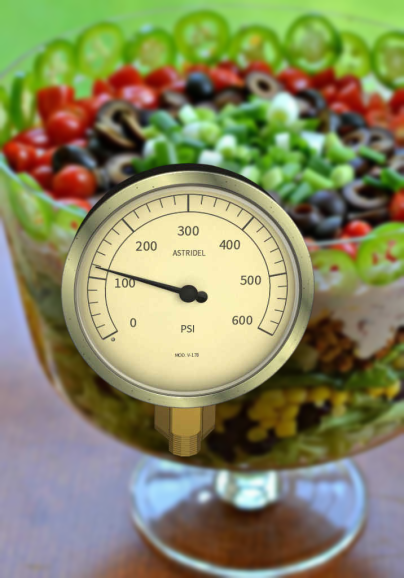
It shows 120 psi
